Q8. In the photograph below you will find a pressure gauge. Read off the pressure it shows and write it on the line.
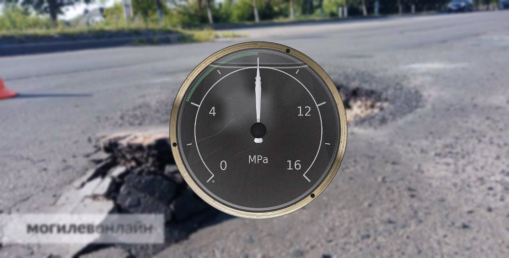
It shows 8 MPa
